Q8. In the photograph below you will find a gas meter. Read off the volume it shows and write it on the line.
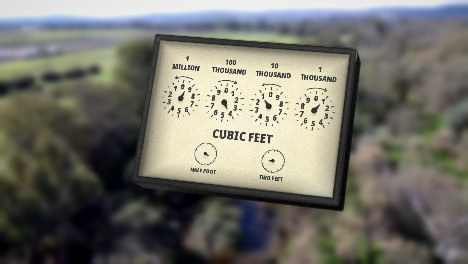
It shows 941100 ft³
